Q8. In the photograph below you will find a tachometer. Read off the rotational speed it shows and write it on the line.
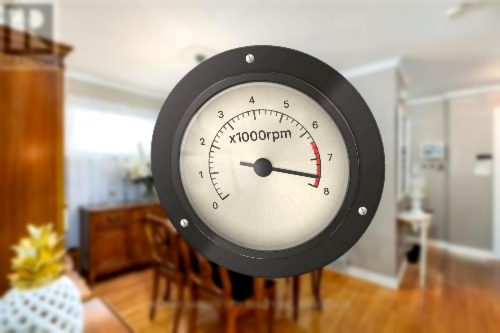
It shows 7600 rpm
